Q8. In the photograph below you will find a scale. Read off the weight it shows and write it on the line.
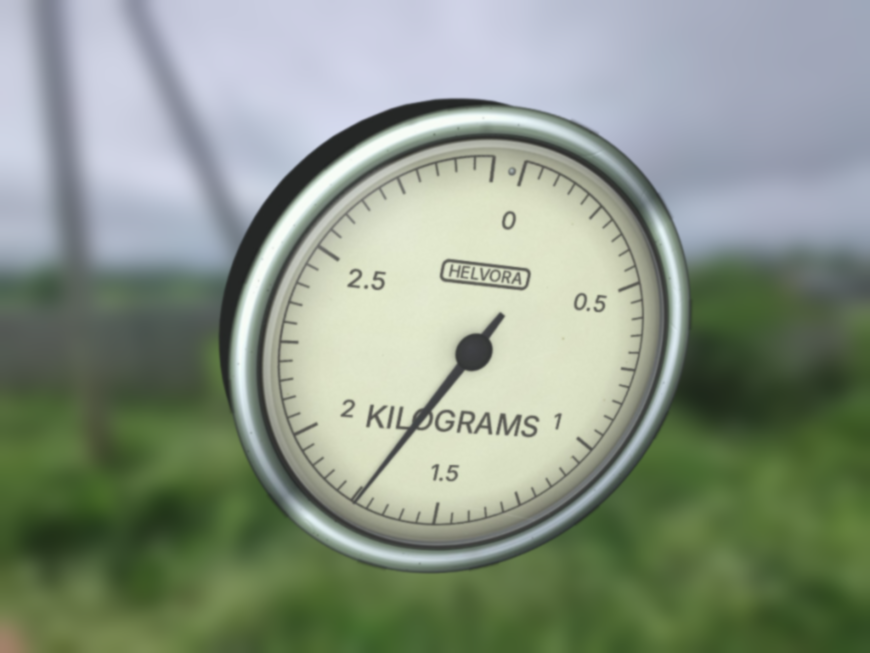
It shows 1.75 kg
